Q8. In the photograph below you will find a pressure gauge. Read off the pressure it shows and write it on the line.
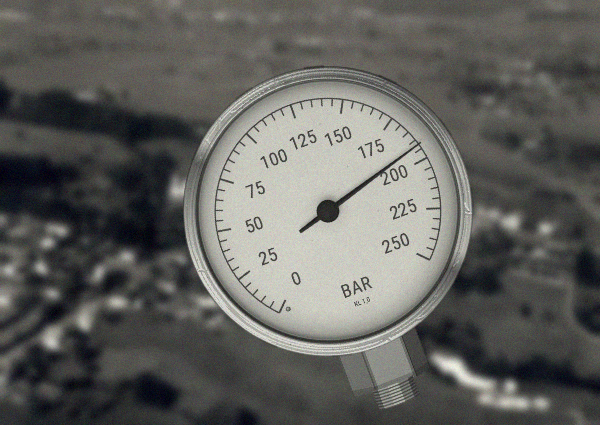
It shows 192.5 bar
